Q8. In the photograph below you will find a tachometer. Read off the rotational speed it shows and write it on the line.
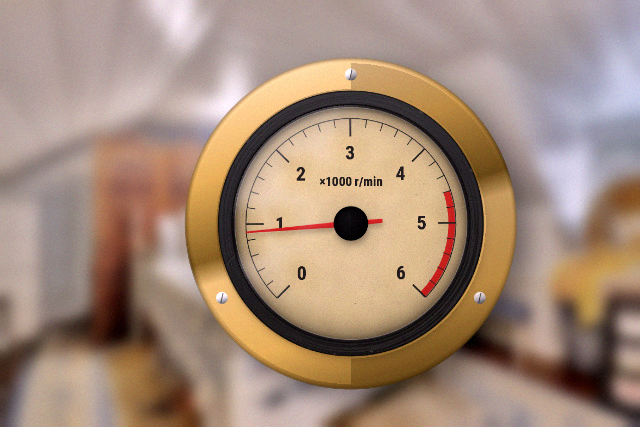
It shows 900 rpm
